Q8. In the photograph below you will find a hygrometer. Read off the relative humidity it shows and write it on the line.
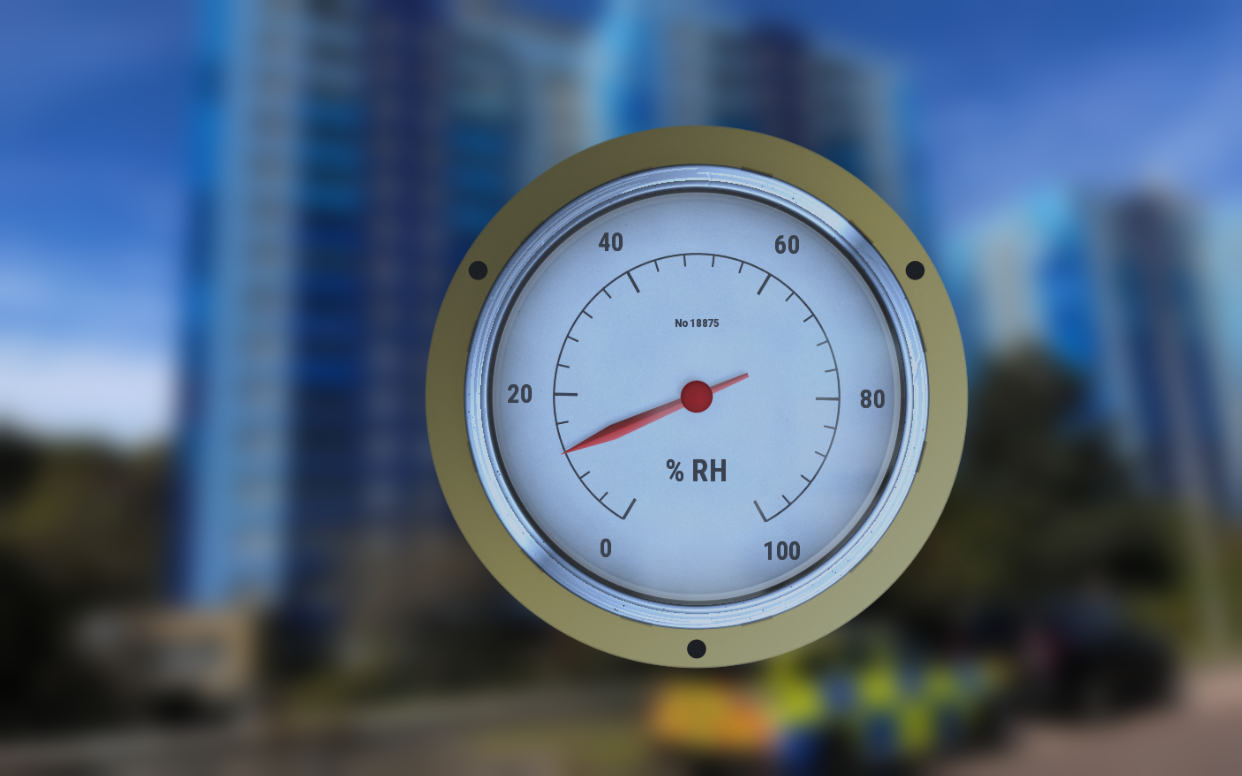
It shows 12 %
